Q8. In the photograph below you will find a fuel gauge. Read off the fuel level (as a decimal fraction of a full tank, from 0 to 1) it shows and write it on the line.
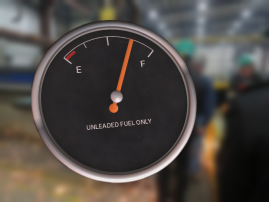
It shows 0.75
